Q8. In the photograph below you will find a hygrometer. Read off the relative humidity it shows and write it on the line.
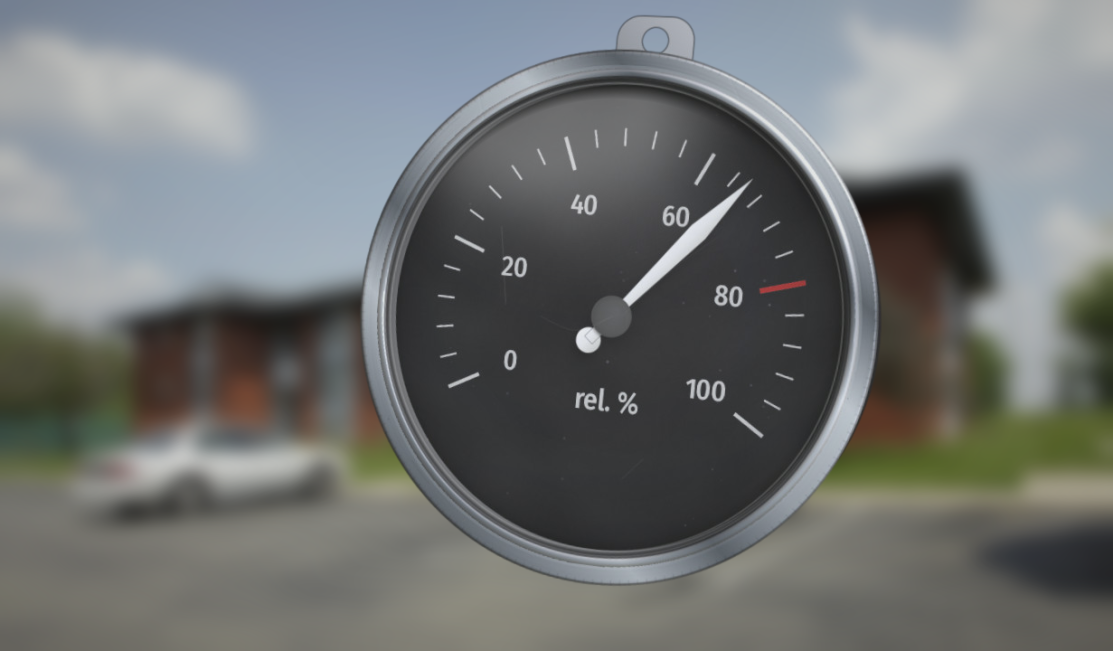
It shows 66 %
